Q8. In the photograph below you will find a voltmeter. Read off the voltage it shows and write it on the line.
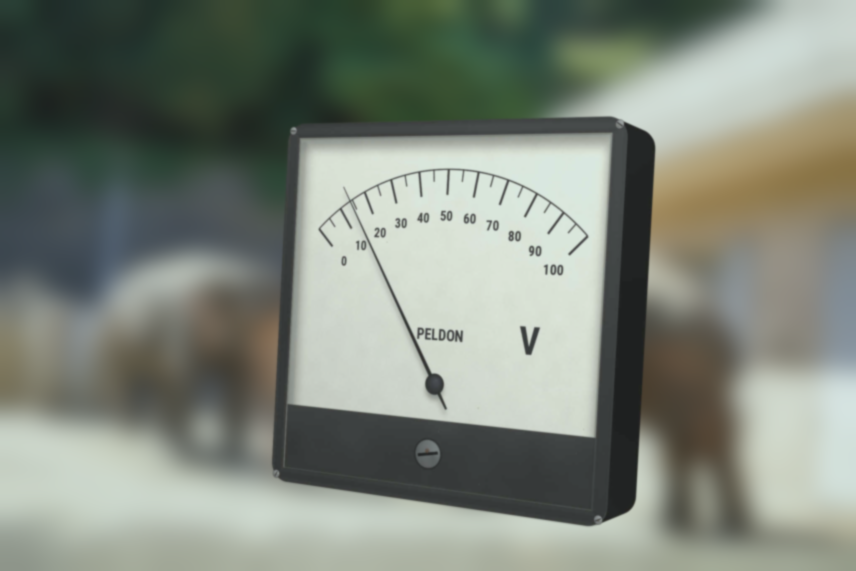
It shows 15 V
